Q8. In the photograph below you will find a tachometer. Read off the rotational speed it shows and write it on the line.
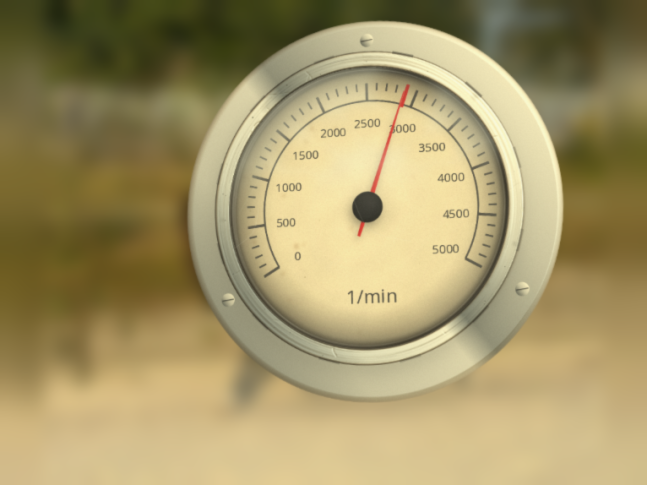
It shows 2900 rpm
